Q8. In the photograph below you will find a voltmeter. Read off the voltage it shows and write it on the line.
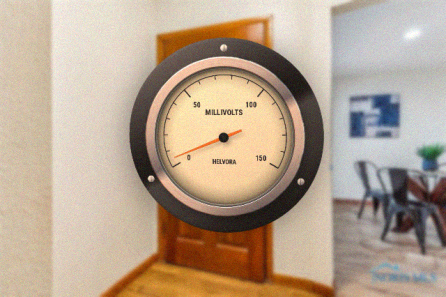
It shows 5 mV
